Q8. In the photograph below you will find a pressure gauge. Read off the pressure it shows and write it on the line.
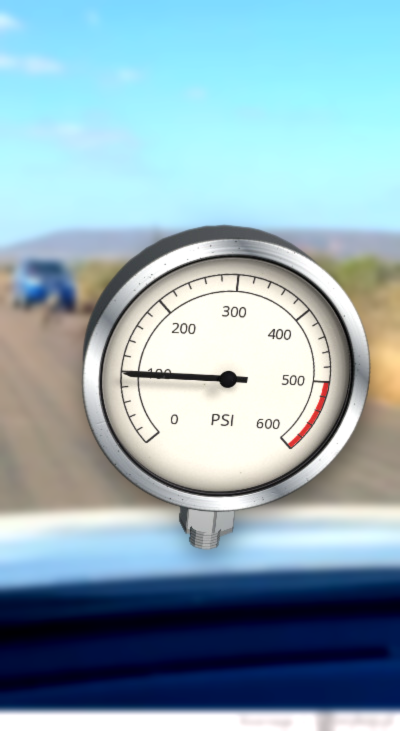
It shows 100 psi
